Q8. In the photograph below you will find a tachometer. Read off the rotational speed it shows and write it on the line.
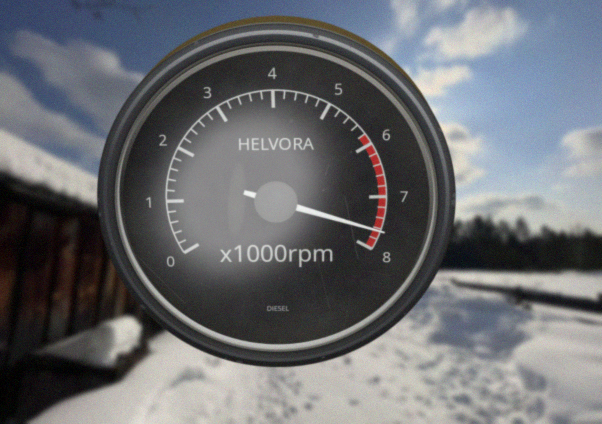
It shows 7600 rpm
